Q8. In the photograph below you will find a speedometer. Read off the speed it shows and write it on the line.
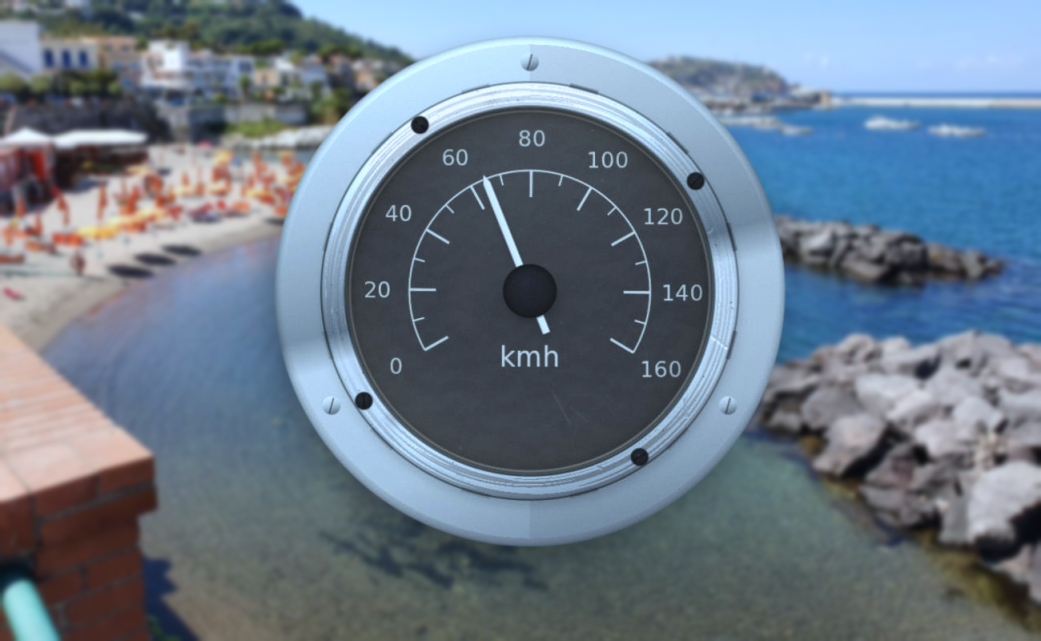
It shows 65 km/h
